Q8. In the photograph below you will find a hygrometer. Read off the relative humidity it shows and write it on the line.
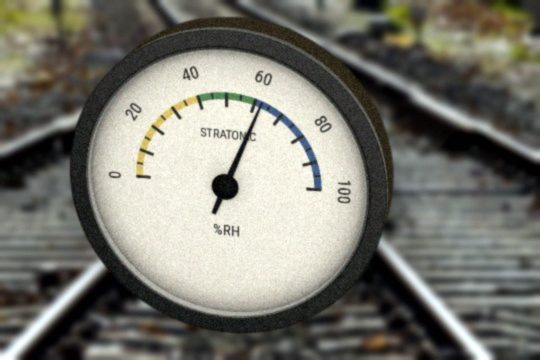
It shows 62.5 %
